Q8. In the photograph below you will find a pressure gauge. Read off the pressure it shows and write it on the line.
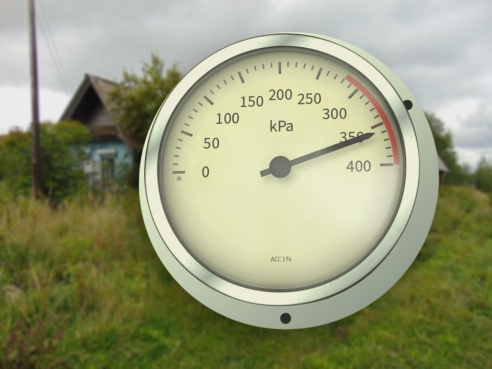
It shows 360 kPa
